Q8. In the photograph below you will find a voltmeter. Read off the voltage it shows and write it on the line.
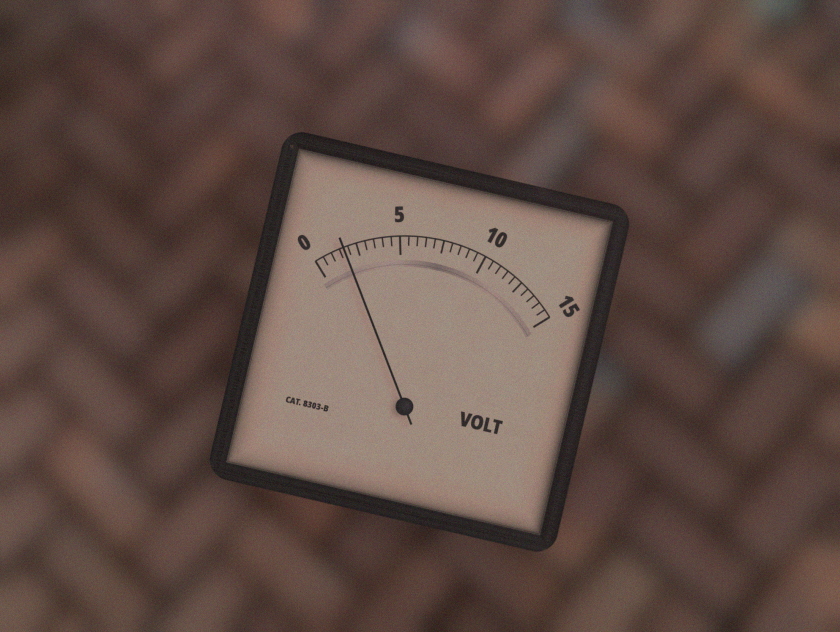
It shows 1.75 V
